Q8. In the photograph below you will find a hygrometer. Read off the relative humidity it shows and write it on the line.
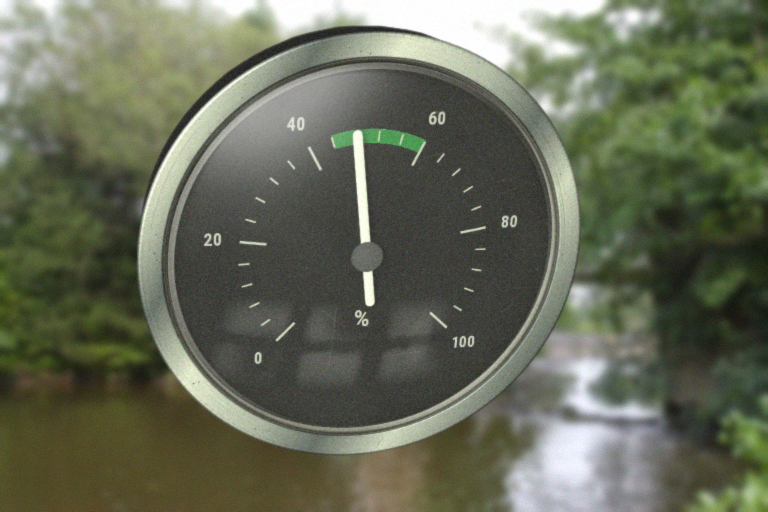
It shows 48 %
